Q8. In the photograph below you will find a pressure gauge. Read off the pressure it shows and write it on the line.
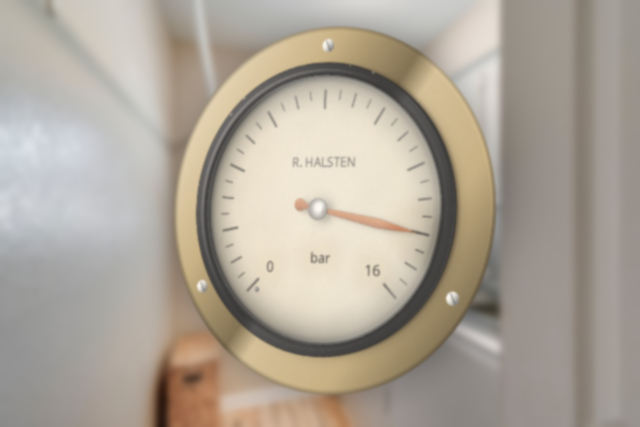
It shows 14 bar
